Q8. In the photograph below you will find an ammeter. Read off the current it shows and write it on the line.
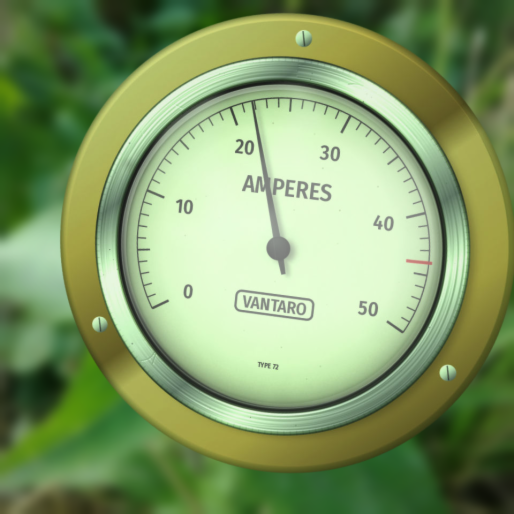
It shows 22 A
